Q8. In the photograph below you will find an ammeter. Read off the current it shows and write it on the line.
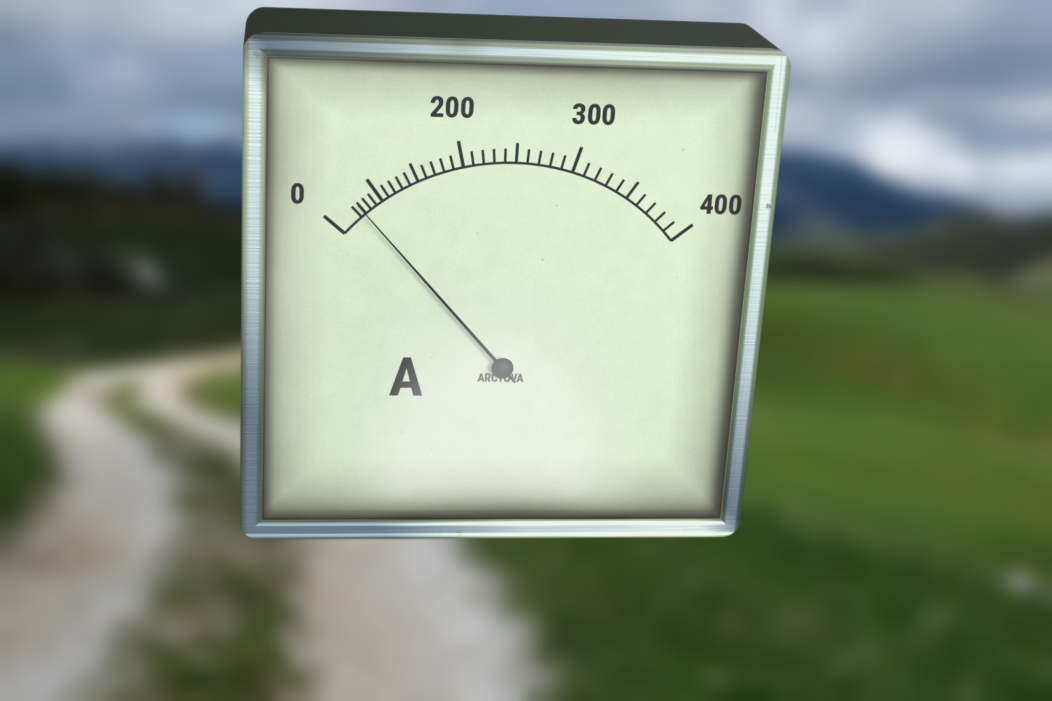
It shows 70 A
